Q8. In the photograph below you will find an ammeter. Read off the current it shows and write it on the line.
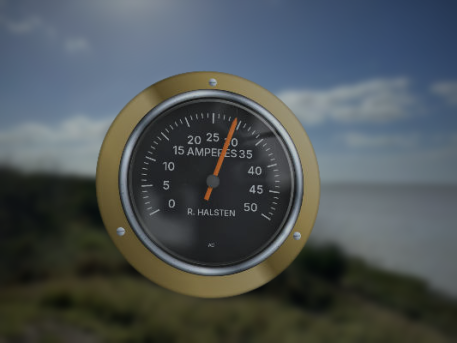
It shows 29 A
